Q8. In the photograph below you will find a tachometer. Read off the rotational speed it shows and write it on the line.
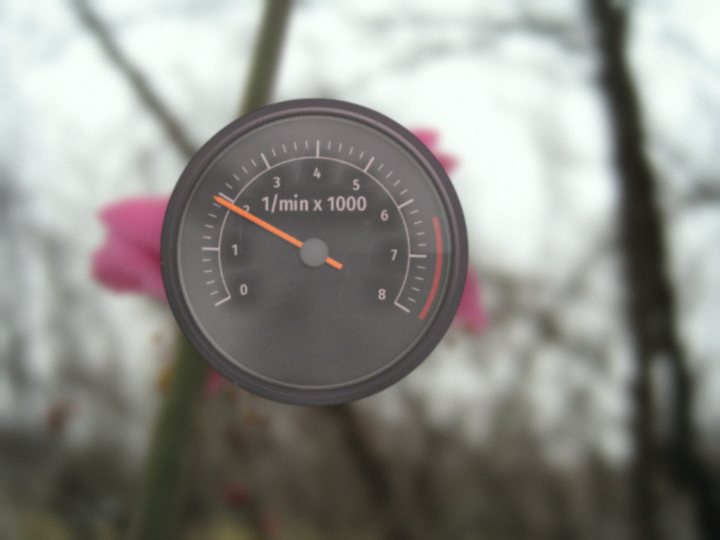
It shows 1900 rpm
